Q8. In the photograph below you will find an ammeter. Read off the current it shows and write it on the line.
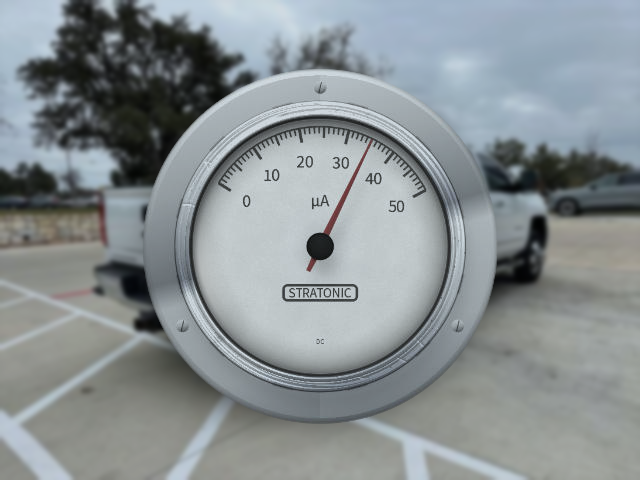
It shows 35 µA
